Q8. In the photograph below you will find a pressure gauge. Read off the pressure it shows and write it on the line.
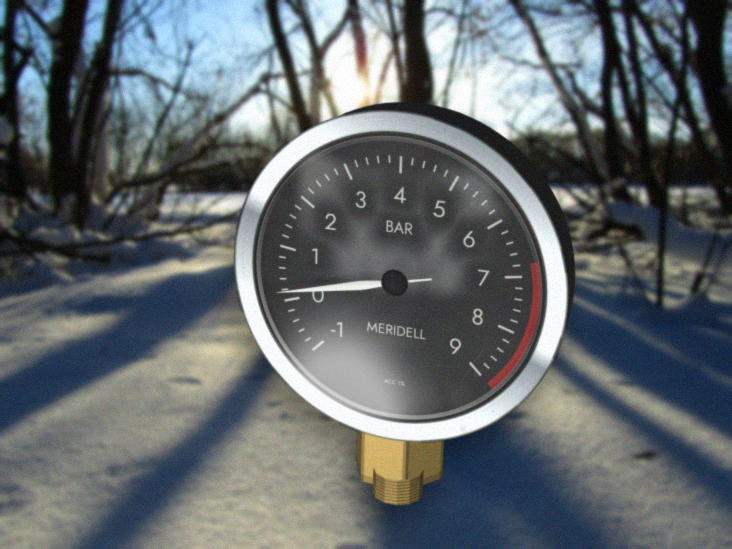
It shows 0.2 bar
